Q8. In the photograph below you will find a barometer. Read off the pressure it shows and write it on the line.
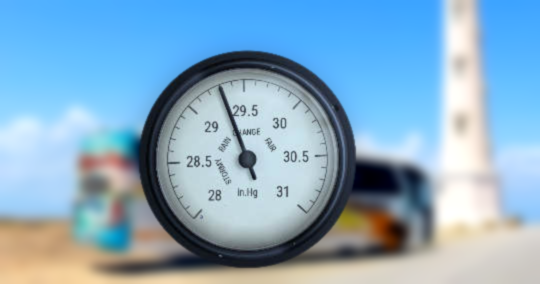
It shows 29.3 inHg
